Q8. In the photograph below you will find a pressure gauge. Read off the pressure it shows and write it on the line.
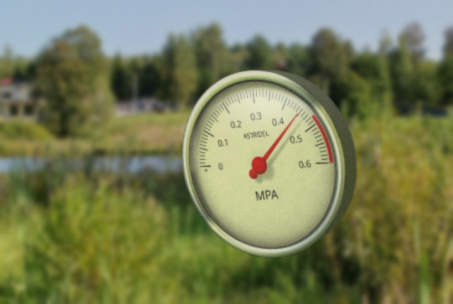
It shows 0.45 MPa
